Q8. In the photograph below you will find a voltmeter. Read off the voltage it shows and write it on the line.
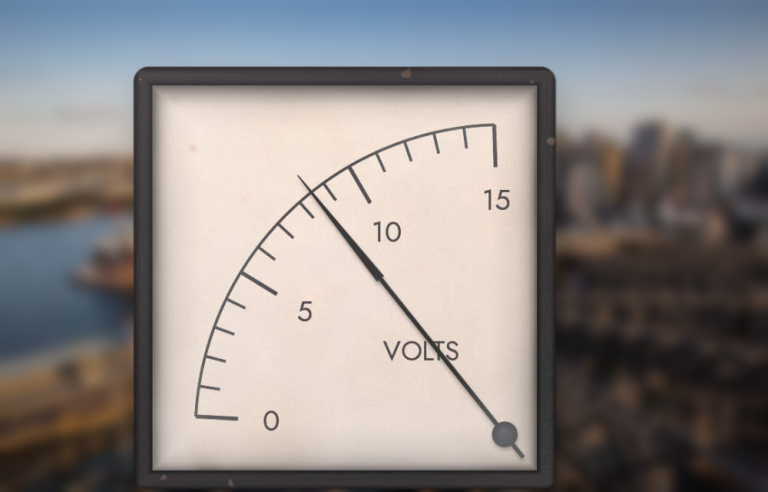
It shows 8.5 V
